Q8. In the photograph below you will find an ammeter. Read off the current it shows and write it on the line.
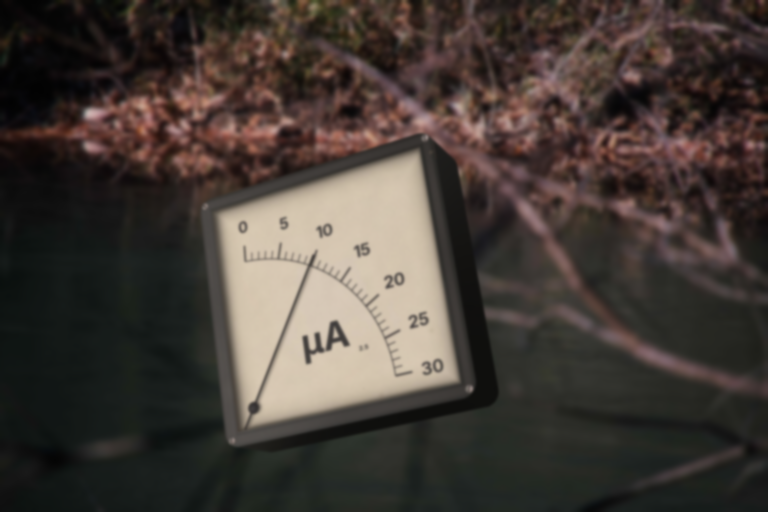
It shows 10 µA
